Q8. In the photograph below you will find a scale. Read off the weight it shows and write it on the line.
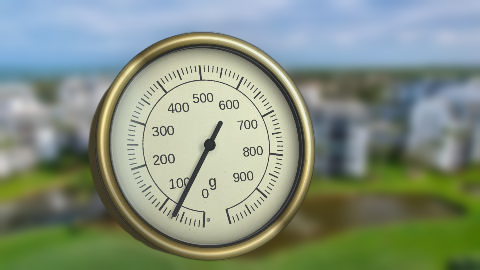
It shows 70 g
